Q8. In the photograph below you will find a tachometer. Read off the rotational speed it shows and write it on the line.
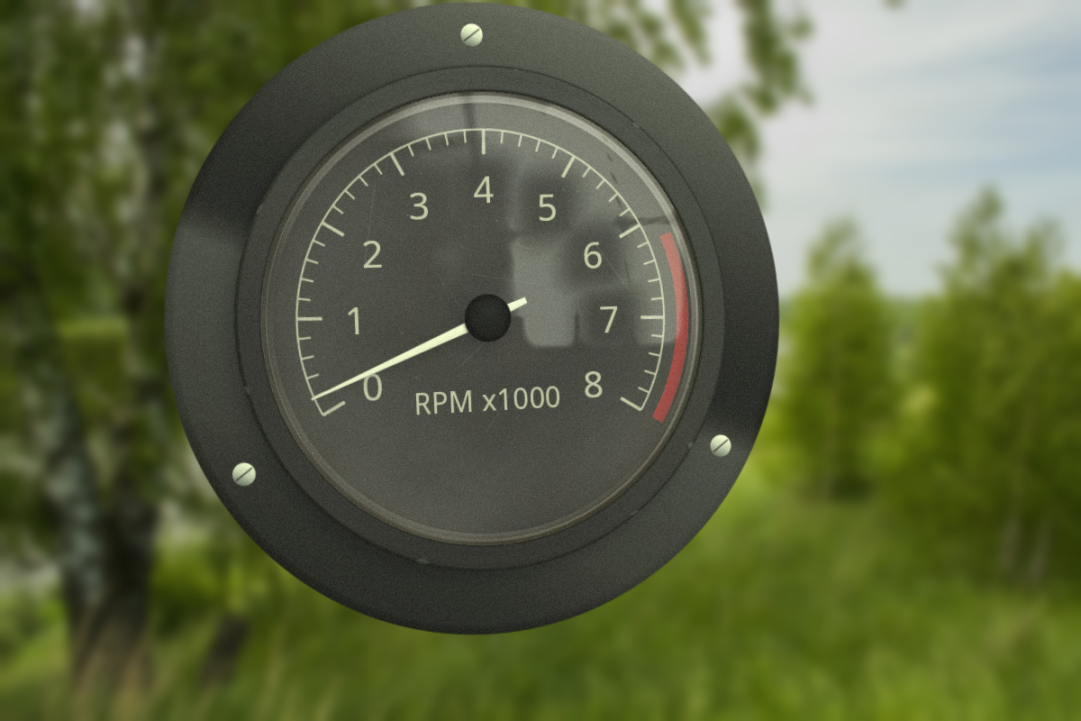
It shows 200 rpm
